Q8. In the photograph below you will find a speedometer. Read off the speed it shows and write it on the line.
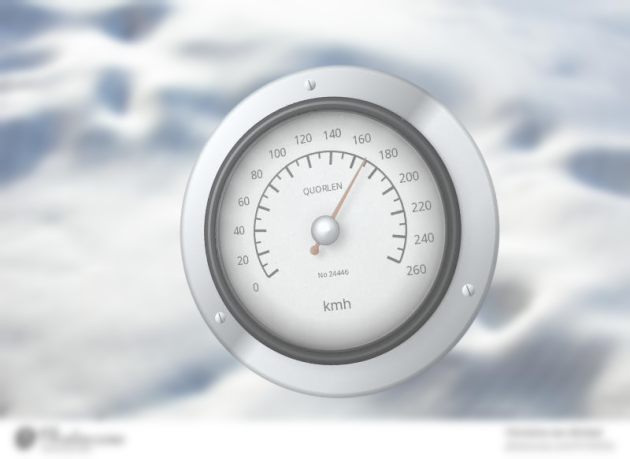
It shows 170 km/h
